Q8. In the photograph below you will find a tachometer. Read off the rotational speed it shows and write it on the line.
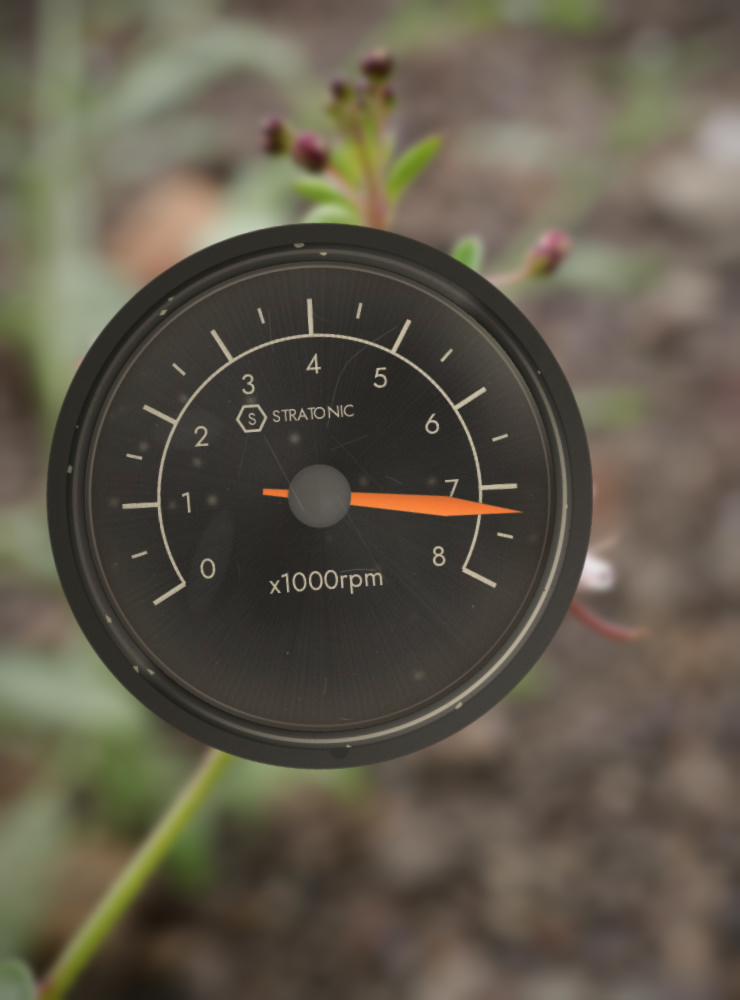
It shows 7250 rpm
